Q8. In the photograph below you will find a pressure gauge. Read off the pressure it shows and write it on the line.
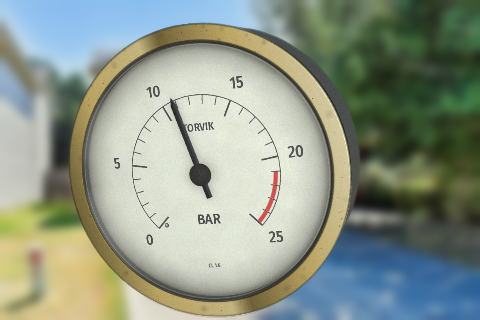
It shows 11 bar
